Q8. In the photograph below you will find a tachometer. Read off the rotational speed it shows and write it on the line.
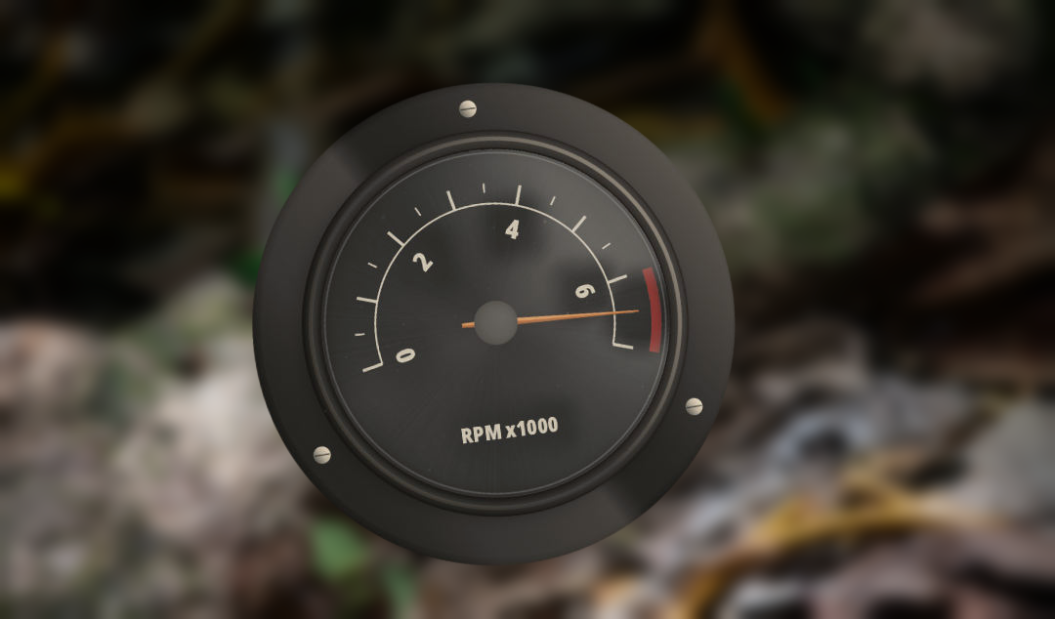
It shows 6500 rpm
